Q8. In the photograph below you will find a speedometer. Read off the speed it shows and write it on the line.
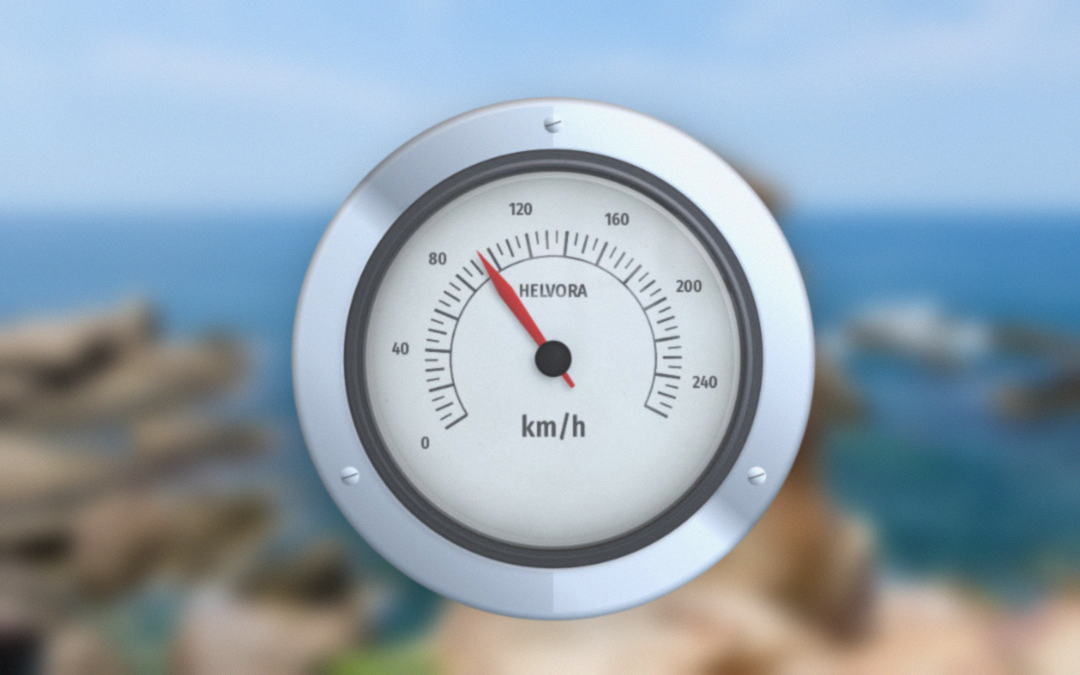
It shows 95 km/h
